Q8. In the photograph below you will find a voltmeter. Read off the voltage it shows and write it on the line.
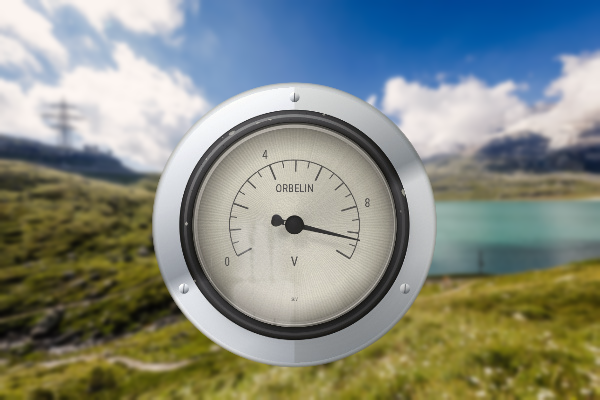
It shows 9.25 V
